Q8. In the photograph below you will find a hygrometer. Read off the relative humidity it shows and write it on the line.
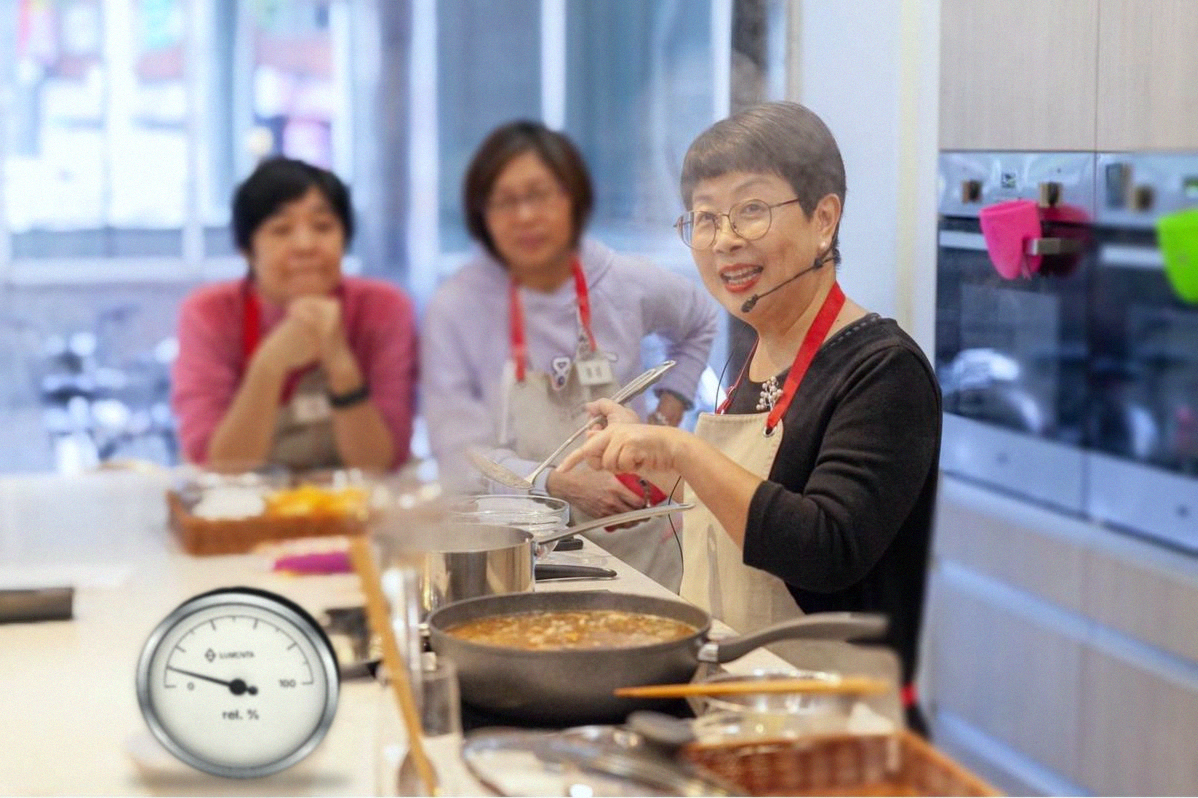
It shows 10 %
